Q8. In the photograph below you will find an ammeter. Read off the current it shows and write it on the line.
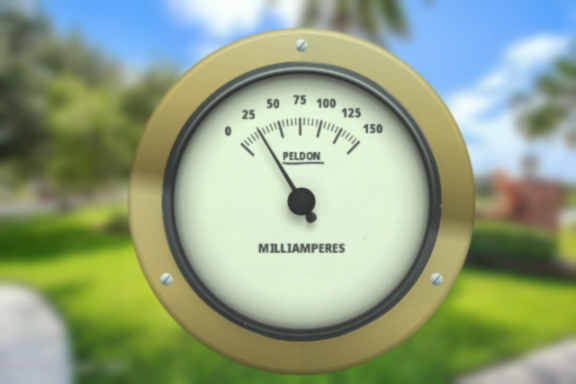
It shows 25 mA
